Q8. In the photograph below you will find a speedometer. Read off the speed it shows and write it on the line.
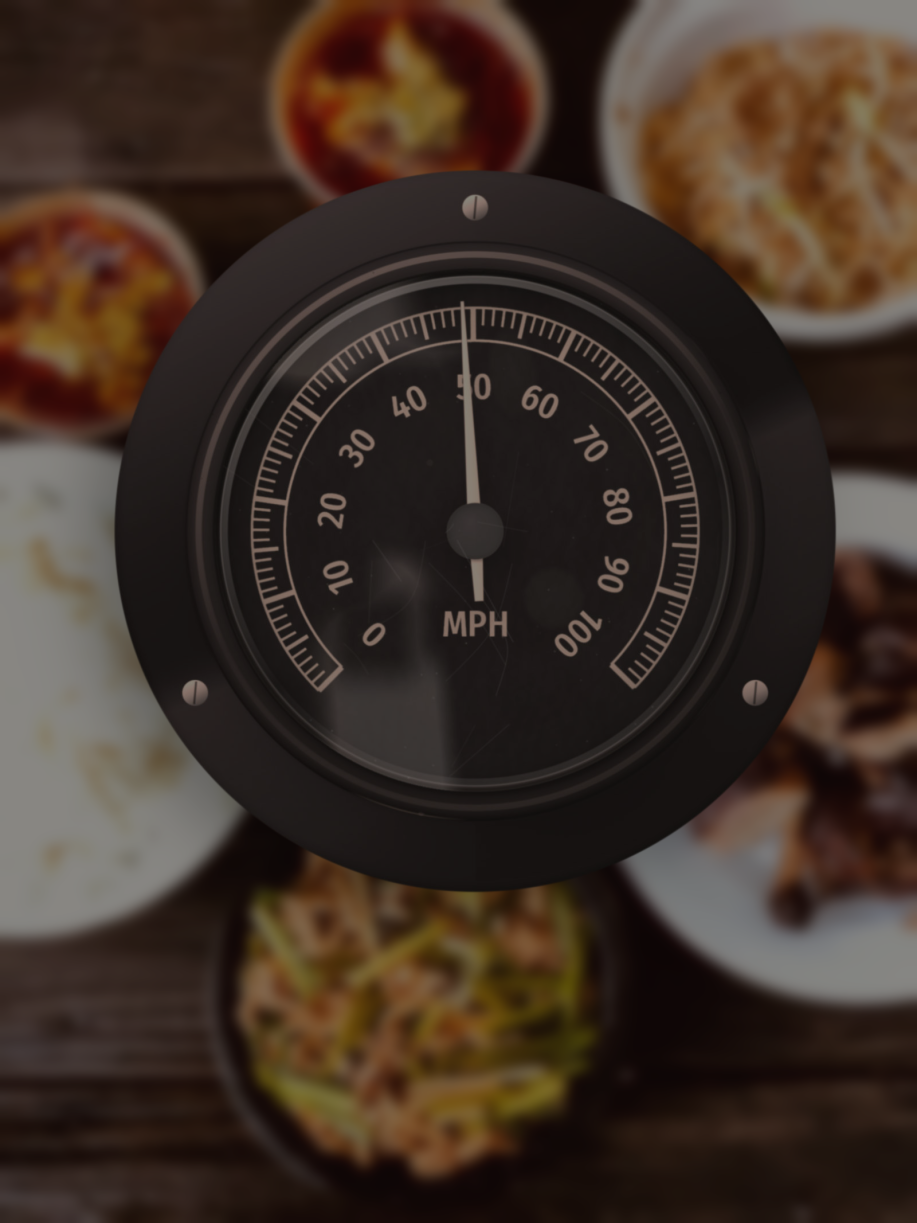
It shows 49 mph
